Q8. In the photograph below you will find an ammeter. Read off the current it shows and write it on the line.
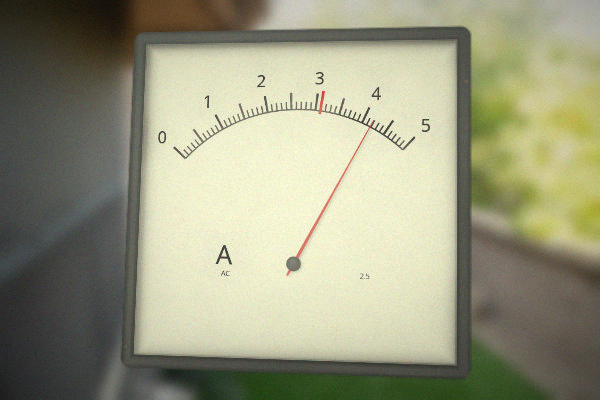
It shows 4.2 A
